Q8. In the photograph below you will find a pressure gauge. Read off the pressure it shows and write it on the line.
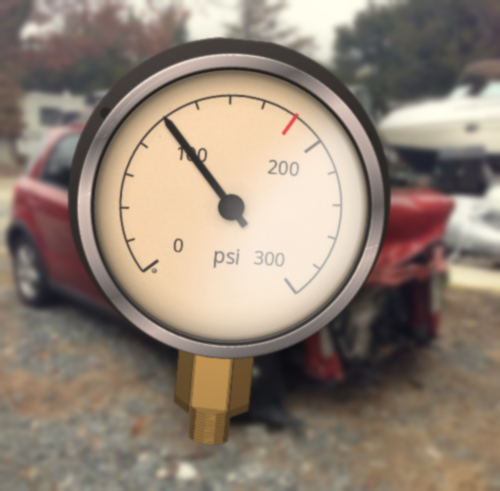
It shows 100 psi
